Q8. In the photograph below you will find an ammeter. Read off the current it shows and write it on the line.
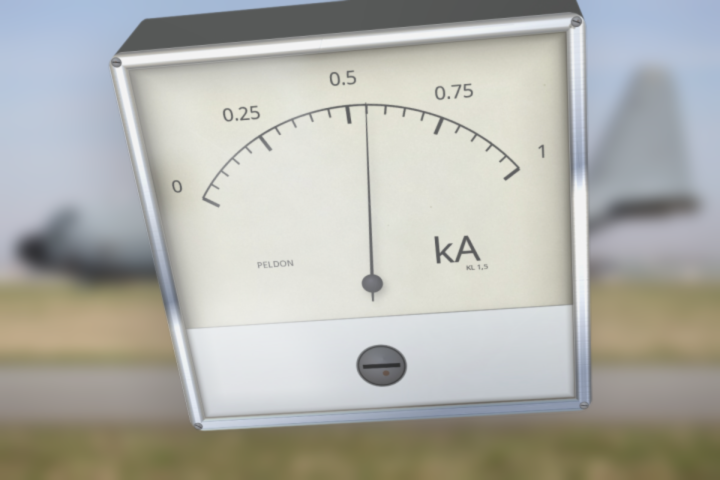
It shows 0.55 kA
